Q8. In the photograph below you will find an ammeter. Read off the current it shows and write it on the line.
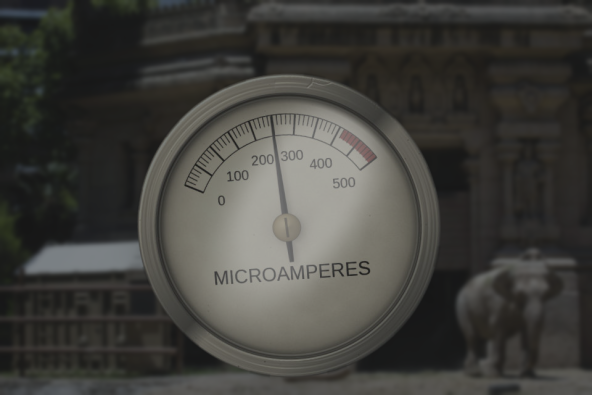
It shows 250 µA
